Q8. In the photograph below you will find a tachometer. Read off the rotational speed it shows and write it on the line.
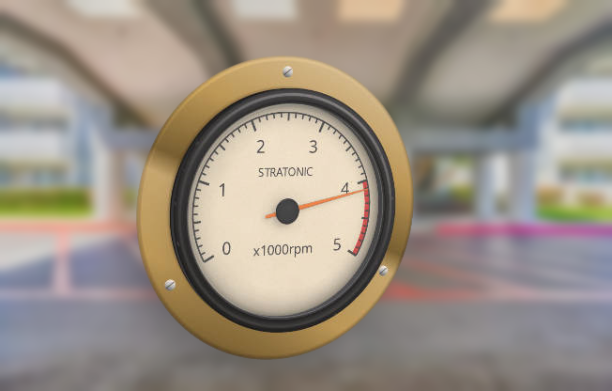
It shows 4100 rpm
